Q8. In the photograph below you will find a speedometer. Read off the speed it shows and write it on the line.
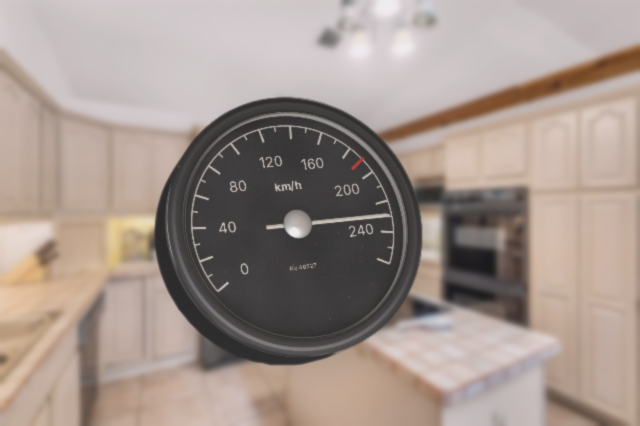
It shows 230 km/h
